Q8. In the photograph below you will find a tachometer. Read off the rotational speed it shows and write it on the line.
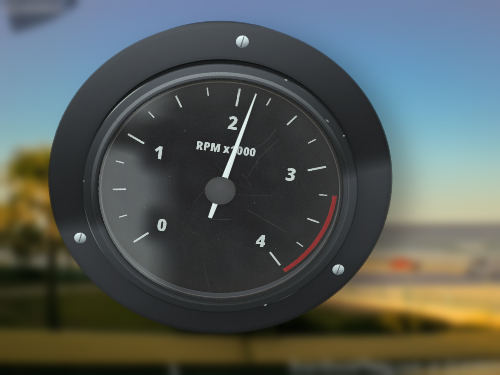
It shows 2125 rpm
